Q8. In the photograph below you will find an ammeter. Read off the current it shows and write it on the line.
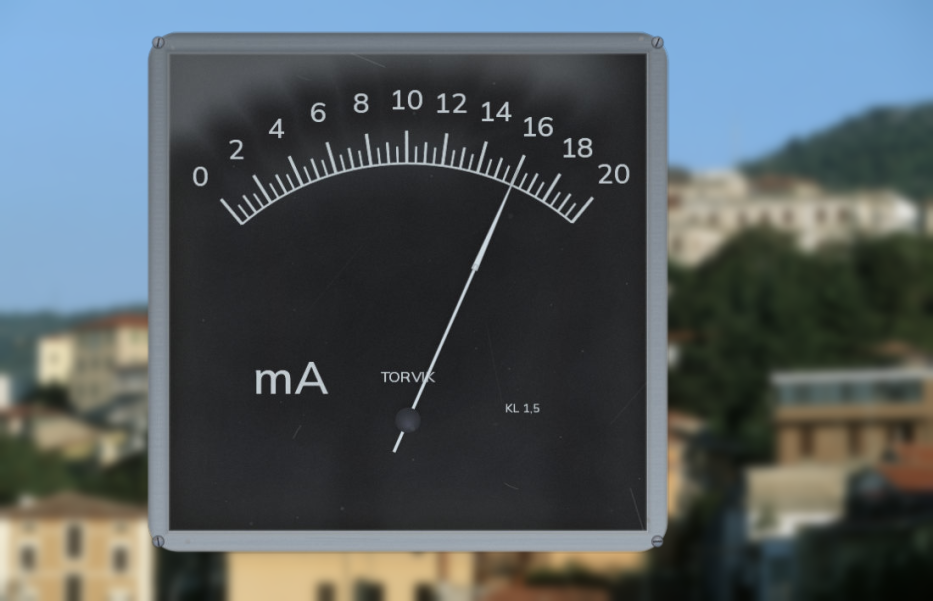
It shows 16 mA
